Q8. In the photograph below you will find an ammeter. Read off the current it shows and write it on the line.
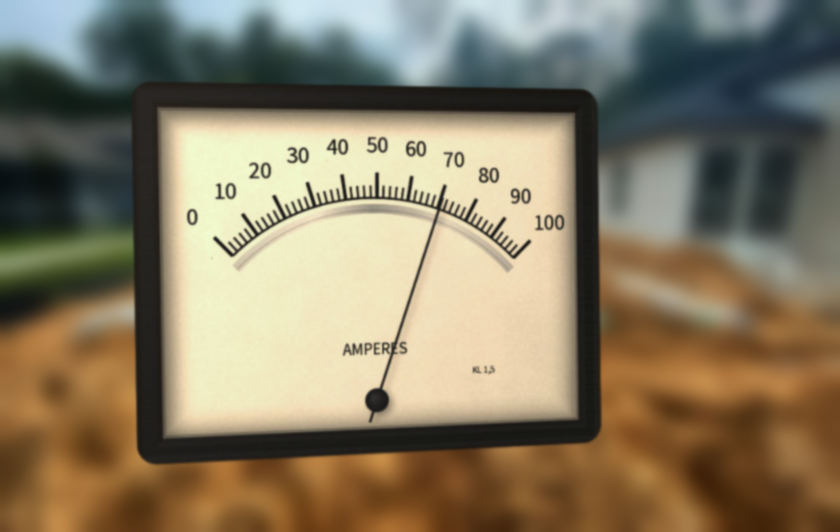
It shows 70 A
